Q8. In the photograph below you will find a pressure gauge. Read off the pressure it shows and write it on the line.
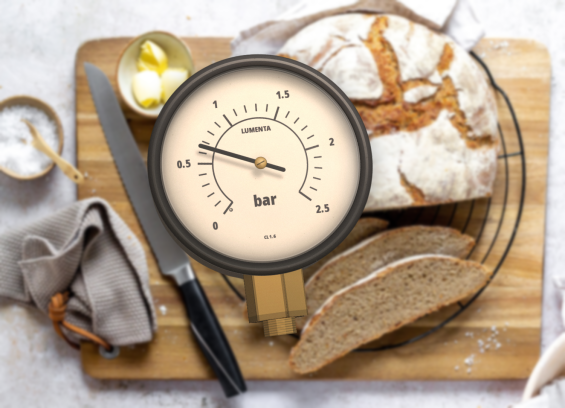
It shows 0.65 bar
